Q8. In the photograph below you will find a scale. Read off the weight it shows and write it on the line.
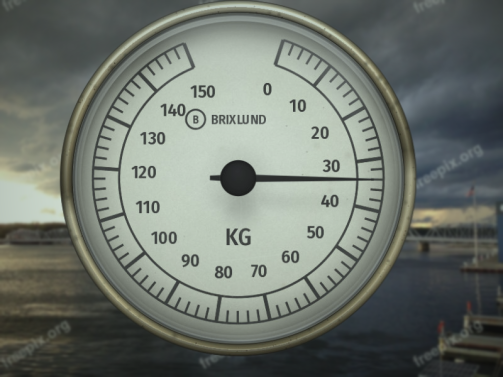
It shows 34 kg
